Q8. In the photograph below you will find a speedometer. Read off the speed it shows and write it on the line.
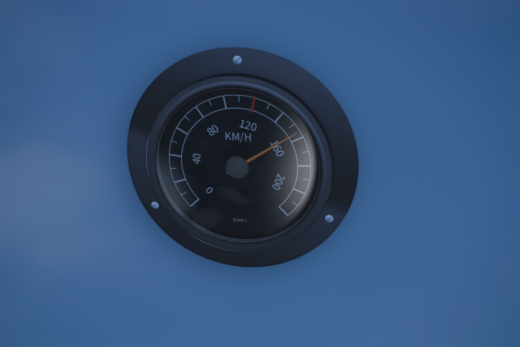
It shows 155 km/h
